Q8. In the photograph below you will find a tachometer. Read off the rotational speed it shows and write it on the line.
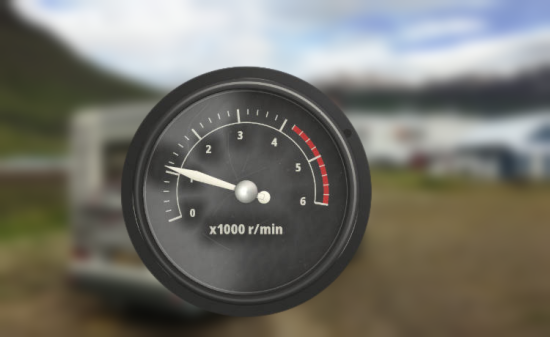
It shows 1100 rpm
